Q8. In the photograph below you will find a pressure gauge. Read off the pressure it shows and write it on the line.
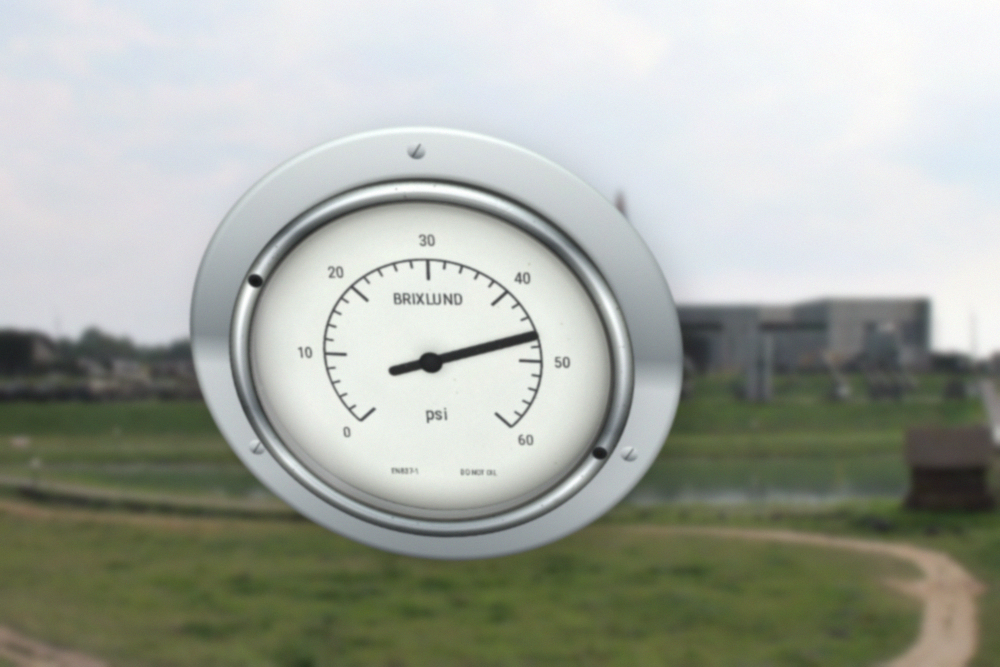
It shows 46 psi
